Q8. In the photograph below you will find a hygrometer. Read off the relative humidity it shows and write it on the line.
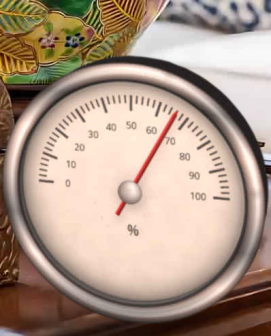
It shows 66 %
